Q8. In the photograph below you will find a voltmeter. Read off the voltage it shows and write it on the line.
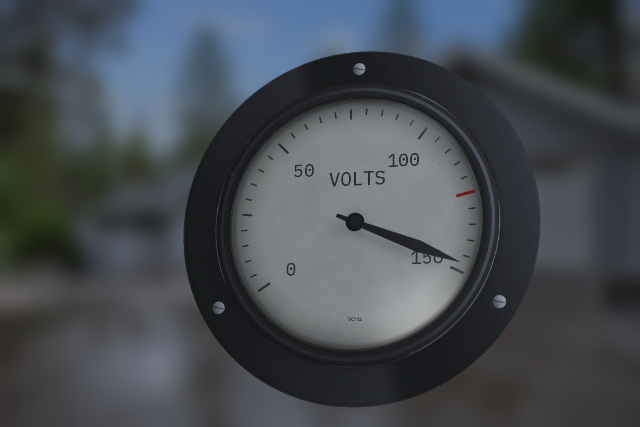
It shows 147.5 V
